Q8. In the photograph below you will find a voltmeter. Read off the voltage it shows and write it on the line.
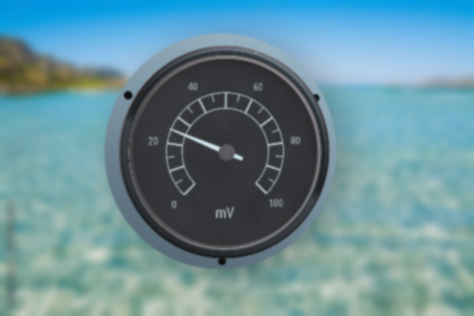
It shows 25 mV
